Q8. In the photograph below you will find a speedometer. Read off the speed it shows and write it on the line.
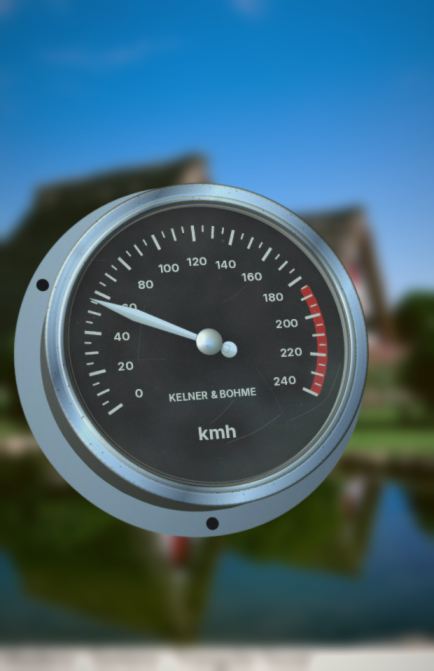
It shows 55 km/h
